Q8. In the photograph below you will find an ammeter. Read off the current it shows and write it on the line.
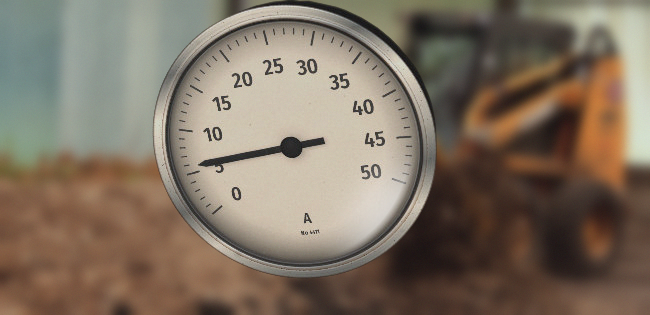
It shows 6 A
